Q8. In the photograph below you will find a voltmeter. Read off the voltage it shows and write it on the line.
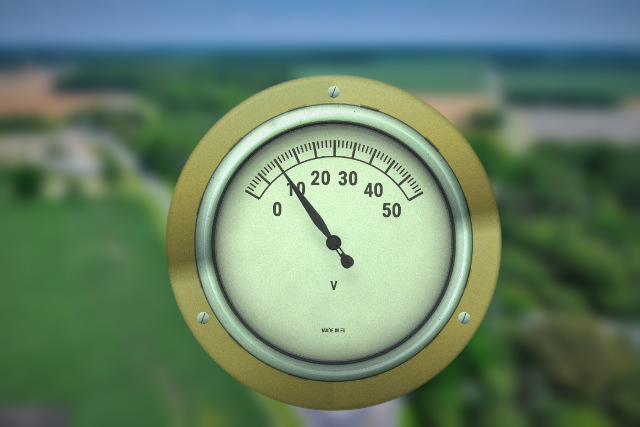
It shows 10 V
